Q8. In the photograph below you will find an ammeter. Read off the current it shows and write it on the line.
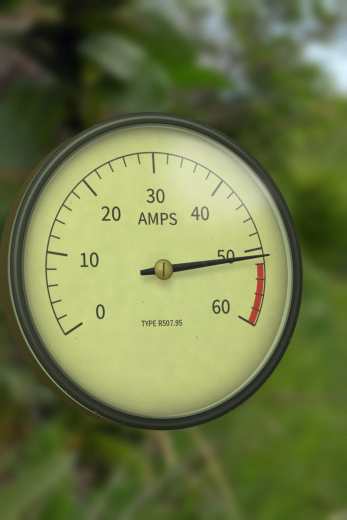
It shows 51 A
